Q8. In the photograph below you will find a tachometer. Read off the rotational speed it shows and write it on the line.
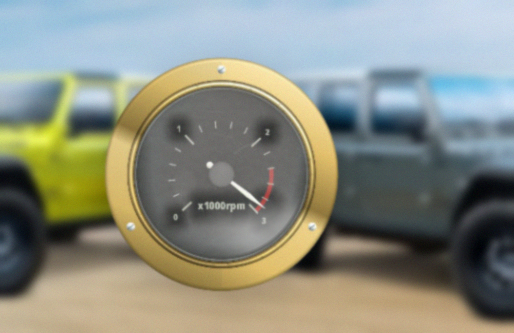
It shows 2900 rpm
